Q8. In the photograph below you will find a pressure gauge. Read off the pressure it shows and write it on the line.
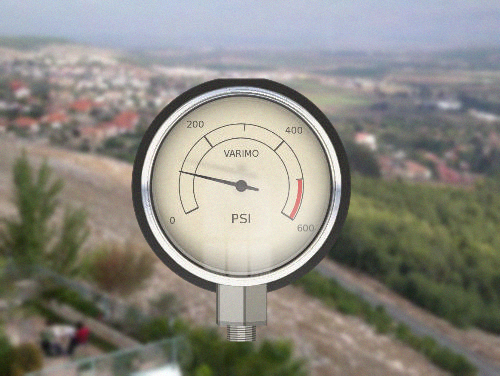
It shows 100 psi
